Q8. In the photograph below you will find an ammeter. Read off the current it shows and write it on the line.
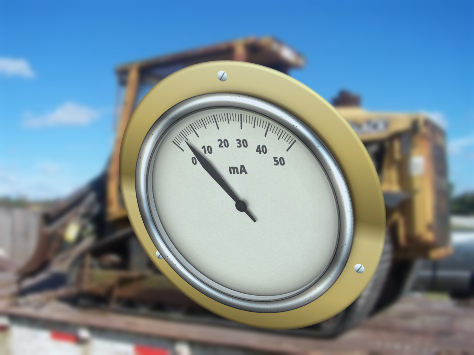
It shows 5 mA
